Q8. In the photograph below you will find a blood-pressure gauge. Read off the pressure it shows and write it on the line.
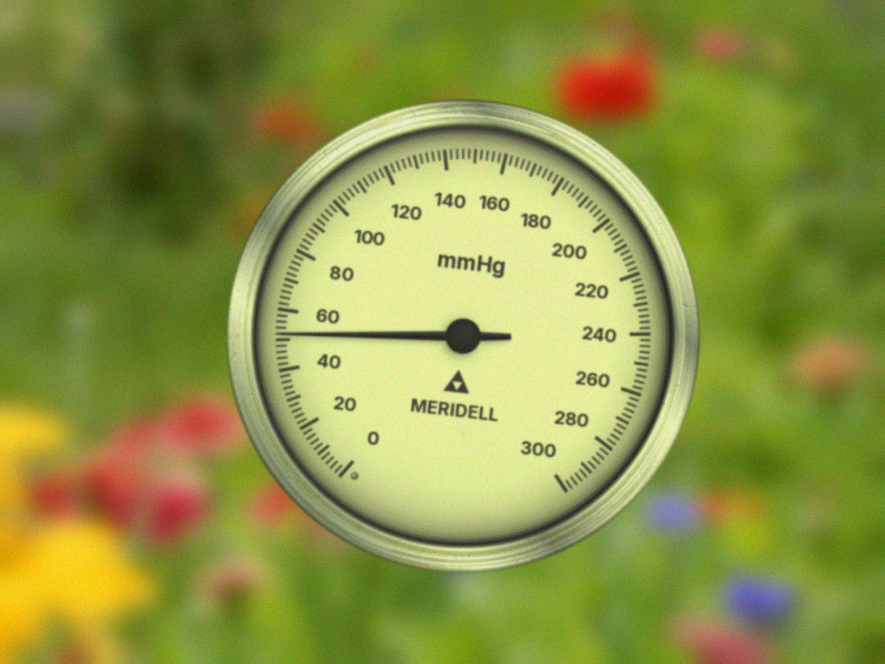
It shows 52 mmHg
